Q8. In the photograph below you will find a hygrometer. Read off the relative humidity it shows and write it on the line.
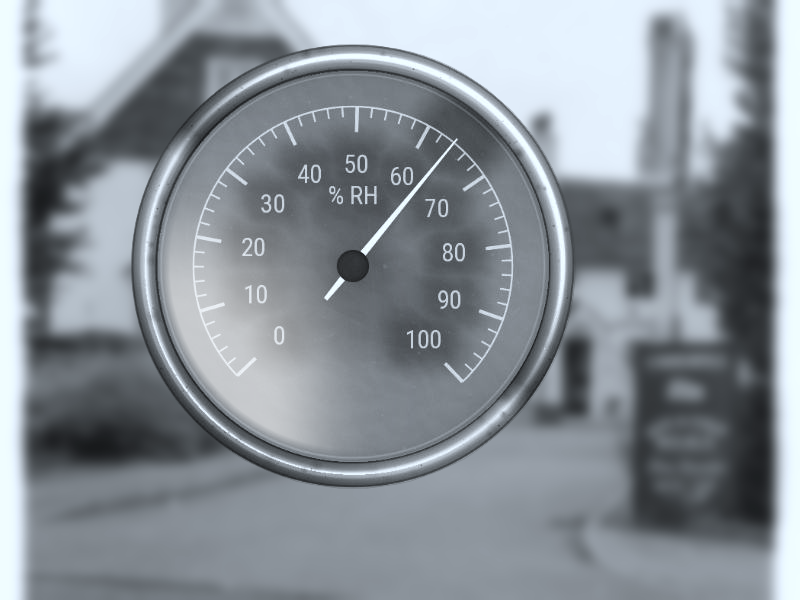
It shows 64 %
